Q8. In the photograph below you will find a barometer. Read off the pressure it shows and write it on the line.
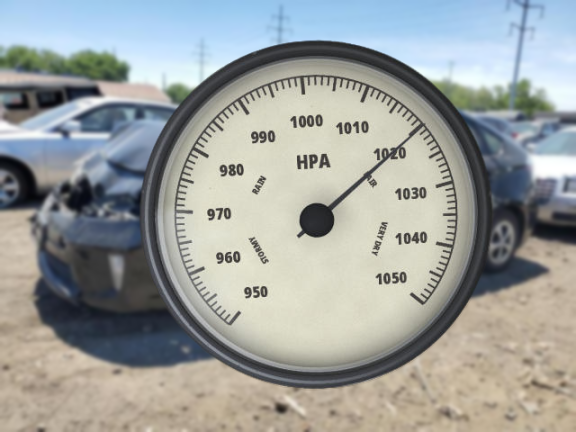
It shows 1020 hPa
